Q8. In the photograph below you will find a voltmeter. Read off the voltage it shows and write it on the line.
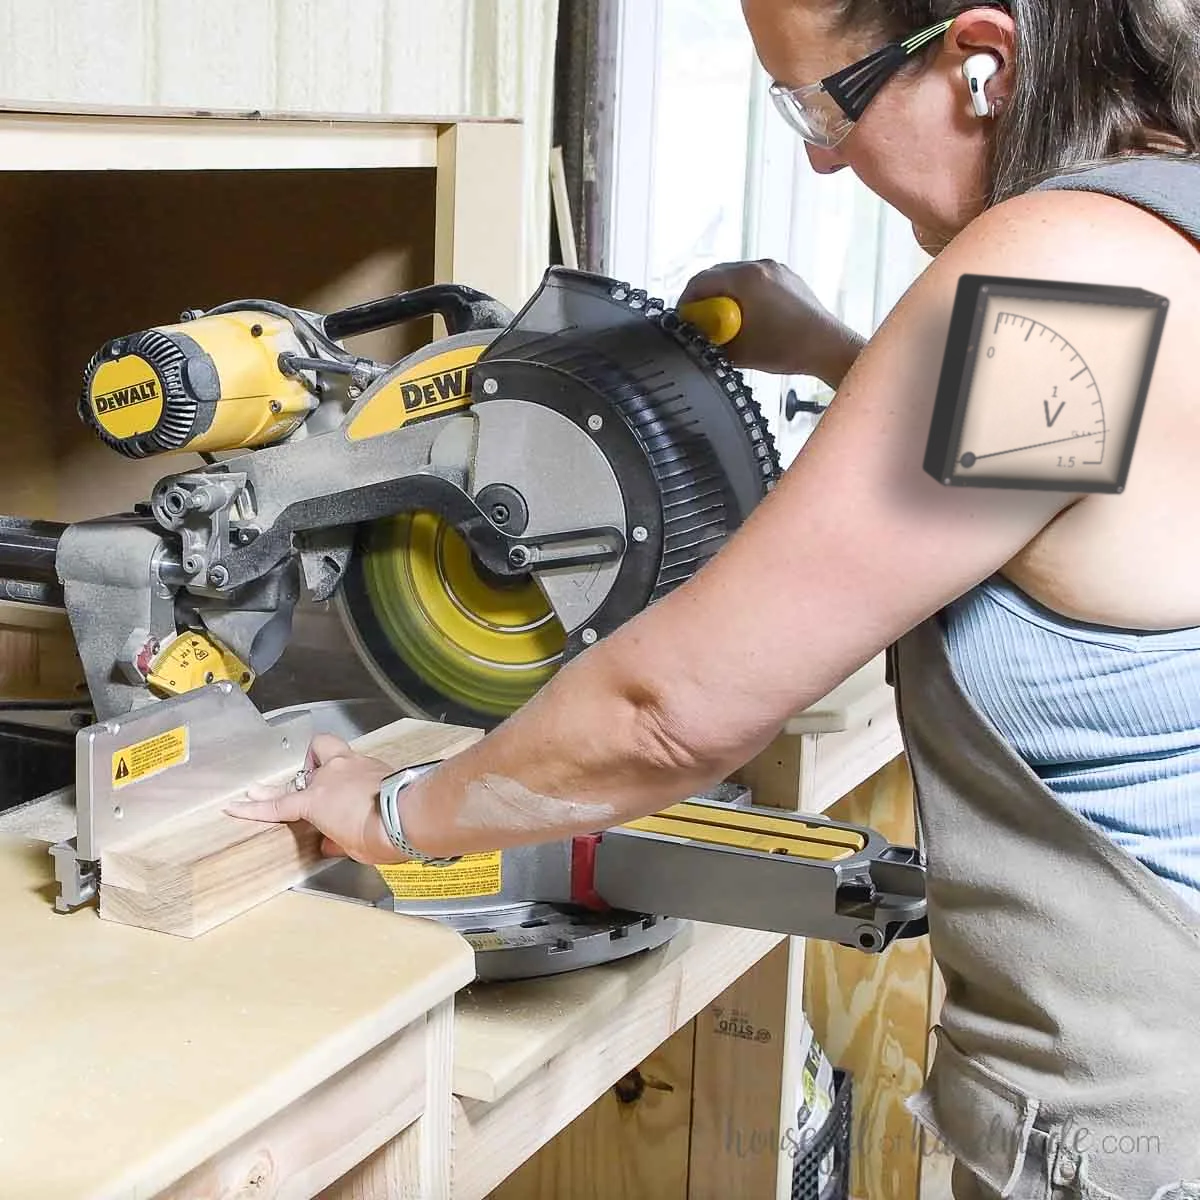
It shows 1.35 V
